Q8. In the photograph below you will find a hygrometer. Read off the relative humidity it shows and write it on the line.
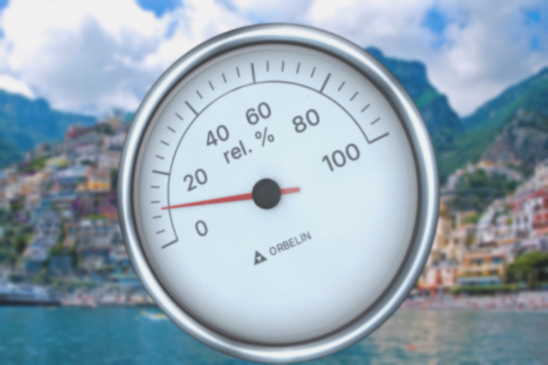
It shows 10 %
